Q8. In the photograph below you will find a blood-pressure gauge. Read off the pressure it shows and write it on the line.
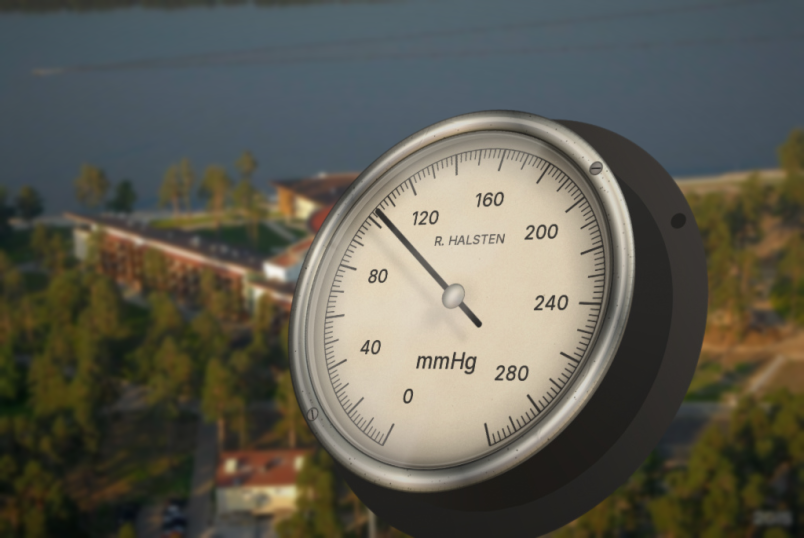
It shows 104 mmHg
